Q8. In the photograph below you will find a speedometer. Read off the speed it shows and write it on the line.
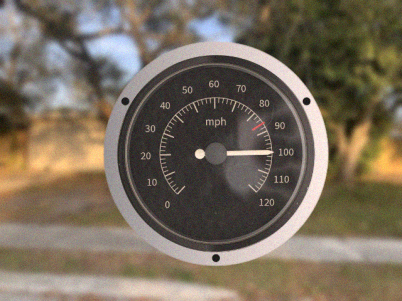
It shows 100 mph
